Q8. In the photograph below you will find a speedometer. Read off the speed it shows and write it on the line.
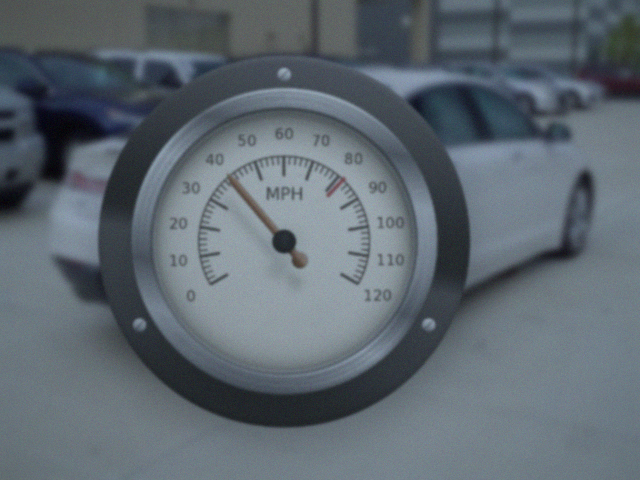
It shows 40 mph
